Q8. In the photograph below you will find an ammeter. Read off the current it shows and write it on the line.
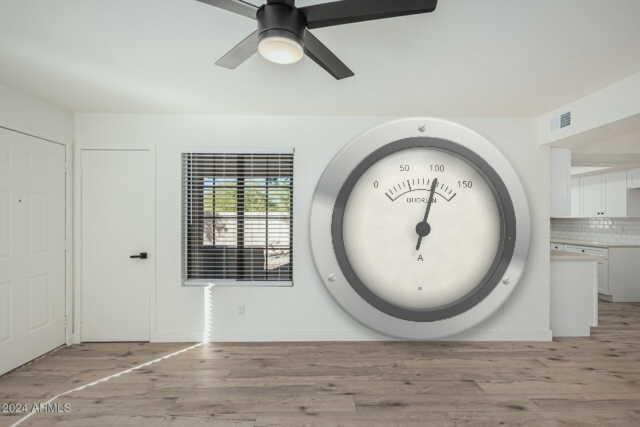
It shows 100 A
